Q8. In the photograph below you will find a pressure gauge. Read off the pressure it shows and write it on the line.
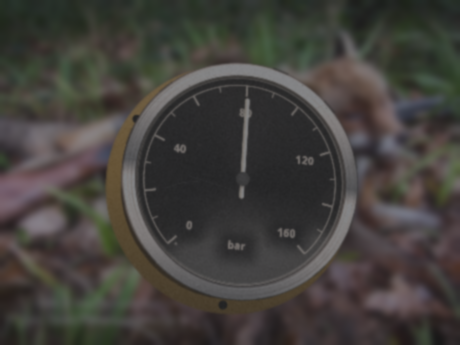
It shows 80 bar
